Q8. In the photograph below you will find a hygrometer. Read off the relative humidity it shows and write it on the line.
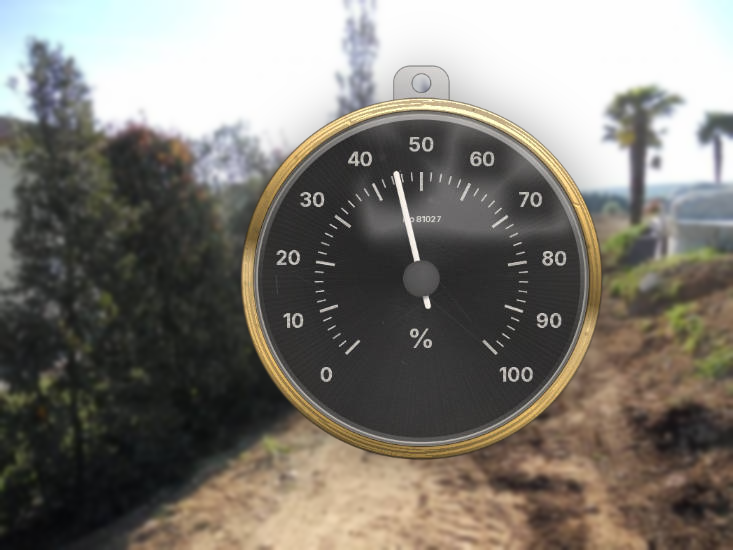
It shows 45 %
